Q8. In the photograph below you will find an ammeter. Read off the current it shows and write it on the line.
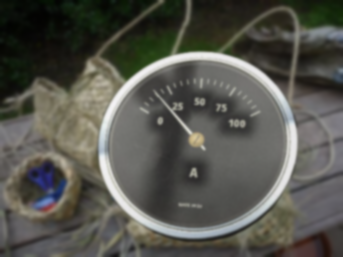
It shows 15 A
